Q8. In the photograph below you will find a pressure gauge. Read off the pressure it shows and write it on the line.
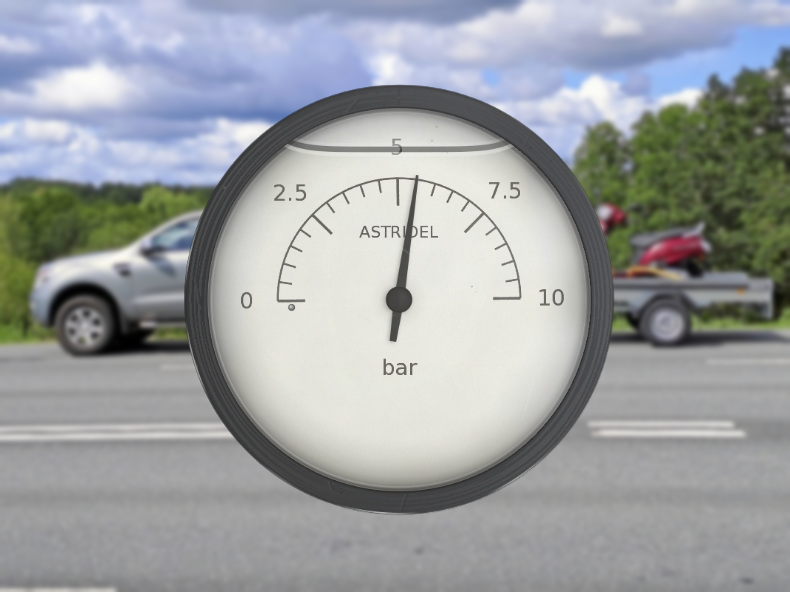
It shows 5.5 bar
